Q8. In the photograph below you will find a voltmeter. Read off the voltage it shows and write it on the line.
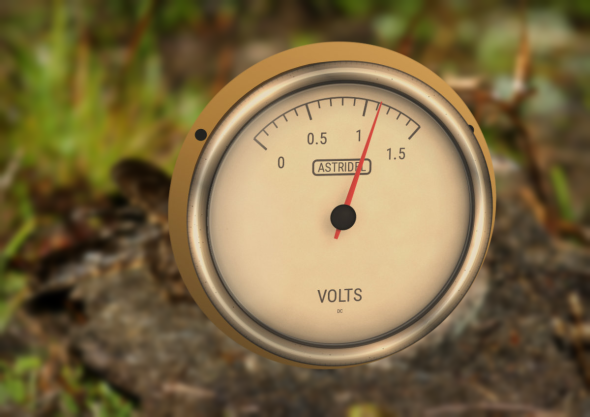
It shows 1.1 V
